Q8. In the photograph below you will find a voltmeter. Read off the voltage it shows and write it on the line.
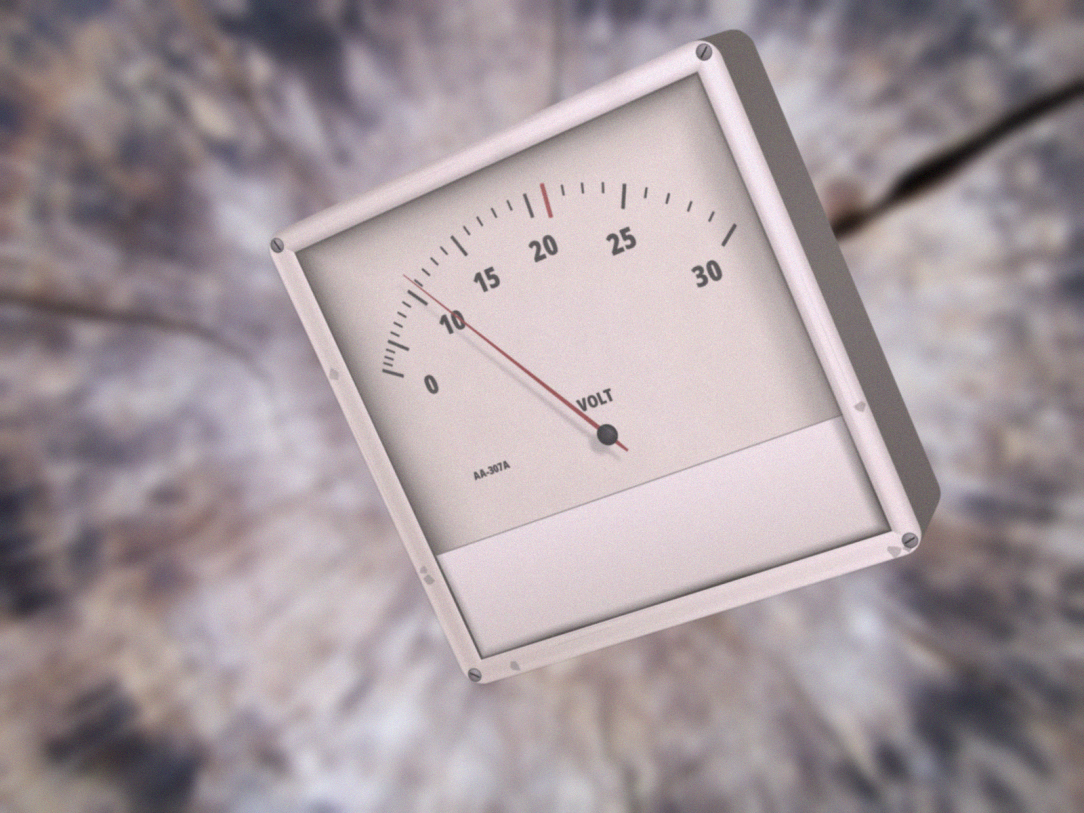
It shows 11 V
